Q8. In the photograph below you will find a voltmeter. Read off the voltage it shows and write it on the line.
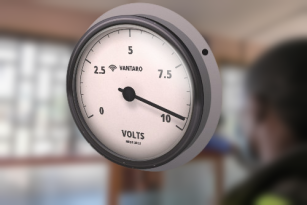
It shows 9.5 V
